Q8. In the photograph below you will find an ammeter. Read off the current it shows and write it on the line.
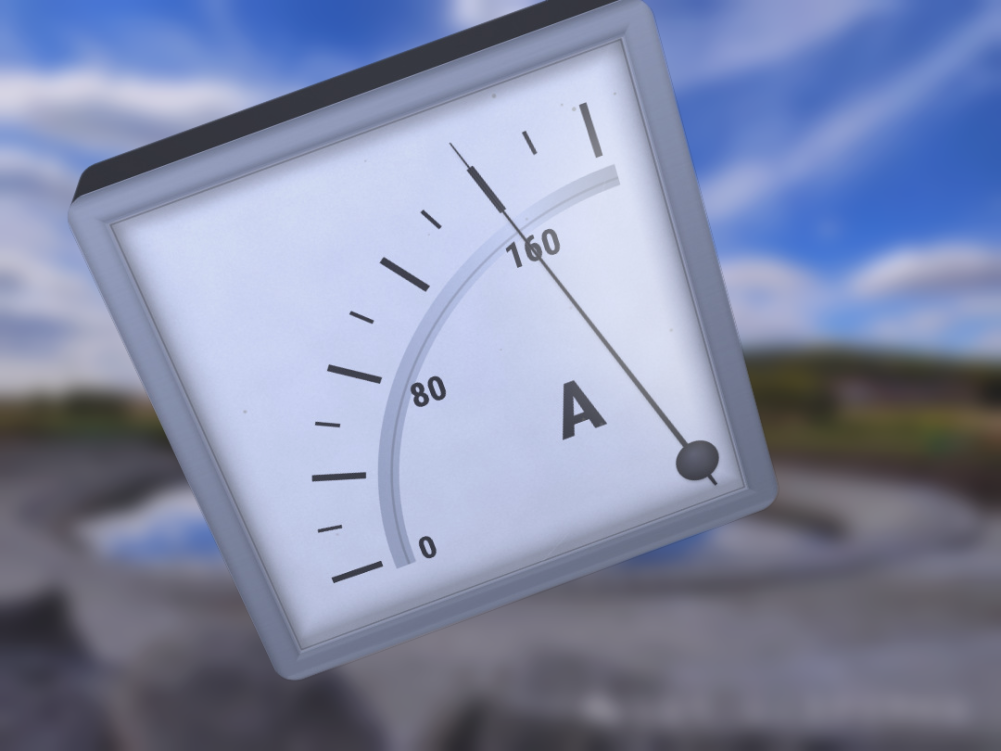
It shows 160 A
